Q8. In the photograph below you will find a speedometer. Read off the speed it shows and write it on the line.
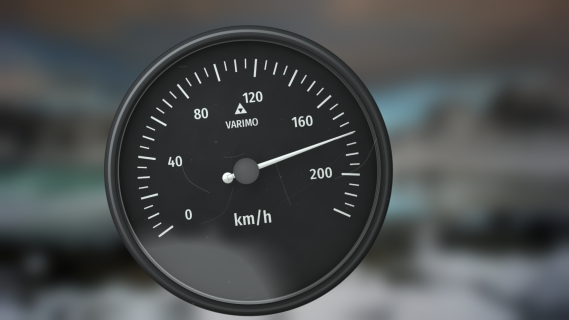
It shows 180 km/h
